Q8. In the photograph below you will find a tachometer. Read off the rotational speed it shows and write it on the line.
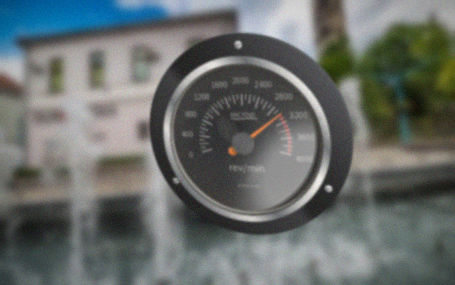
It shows 3000 rpm
